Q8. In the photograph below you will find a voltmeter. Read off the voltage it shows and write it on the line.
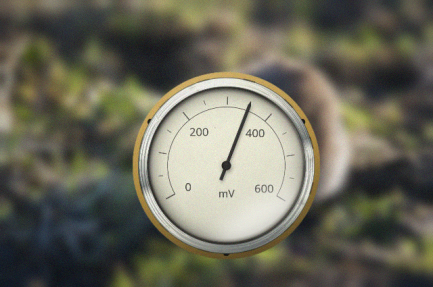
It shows 350 mV
